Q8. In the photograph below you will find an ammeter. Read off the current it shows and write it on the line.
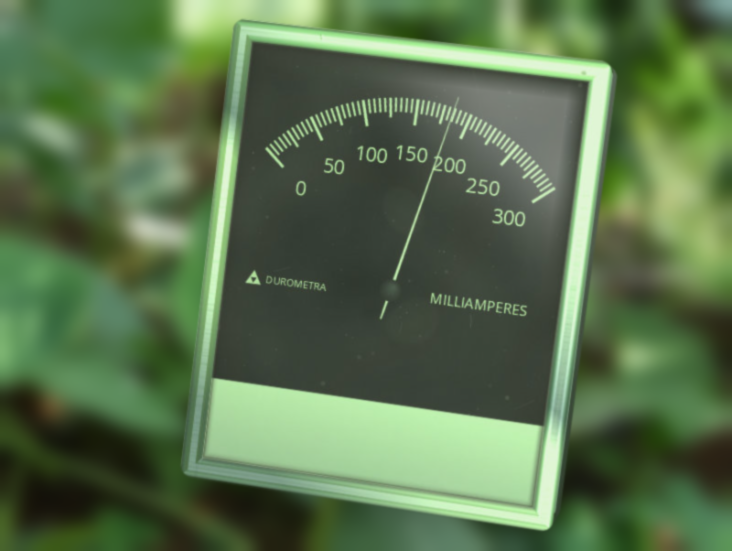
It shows 185 mA
